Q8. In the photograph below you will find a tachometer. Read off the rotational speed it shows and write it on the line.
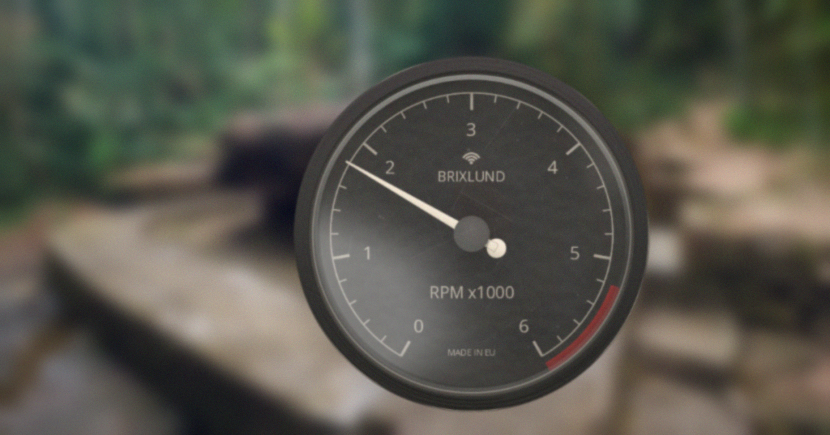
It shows 1800 rpm
